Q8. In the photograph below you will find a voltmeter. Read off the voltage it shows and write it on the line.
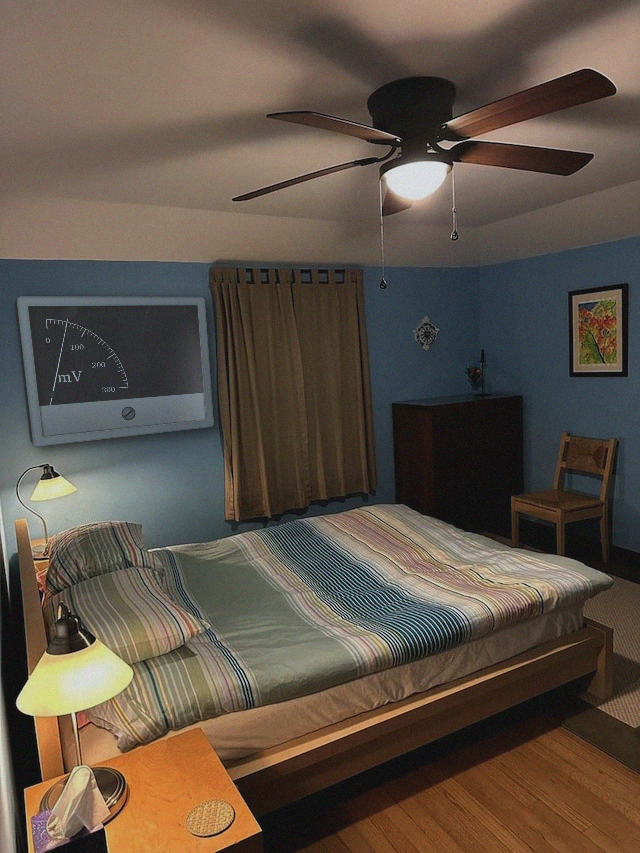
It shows 50 mV
